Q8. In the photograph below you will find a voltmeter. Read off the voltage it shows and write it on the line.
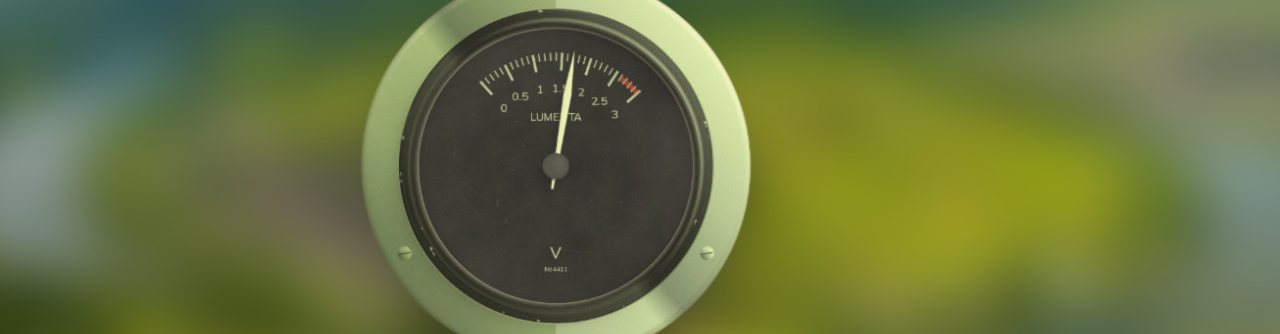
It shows 1.7 V
